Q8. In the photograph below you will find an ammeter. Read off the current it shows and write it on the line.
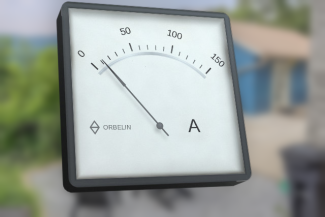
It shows 10 A
